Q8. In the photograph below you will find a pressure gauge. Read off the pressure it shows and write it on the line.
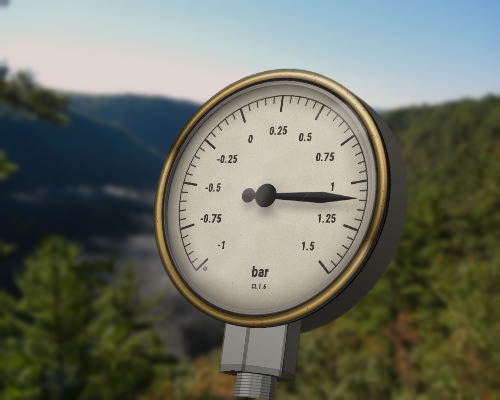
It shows 1.1 bar
